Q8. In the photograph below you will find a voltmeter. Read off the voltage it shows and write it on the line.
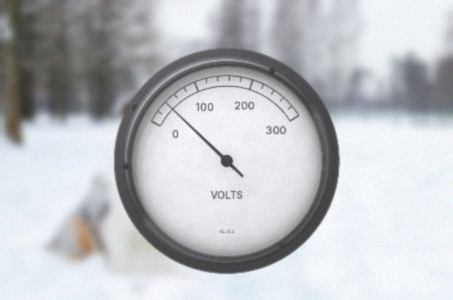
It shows 40 V
